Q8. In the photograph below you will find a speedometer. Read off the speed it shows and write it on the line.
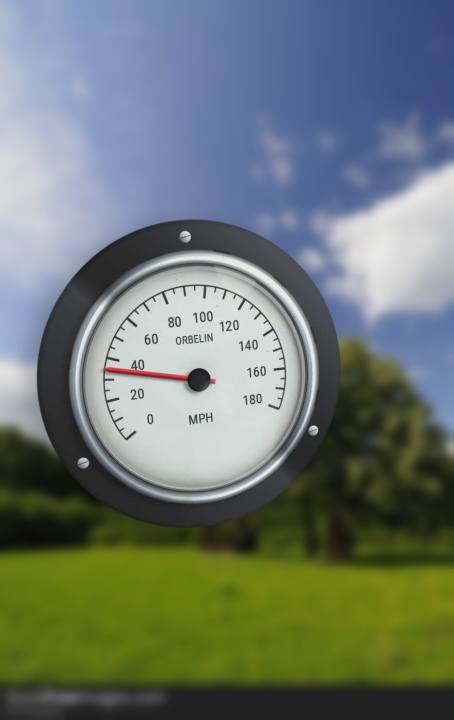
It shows 35 mph
